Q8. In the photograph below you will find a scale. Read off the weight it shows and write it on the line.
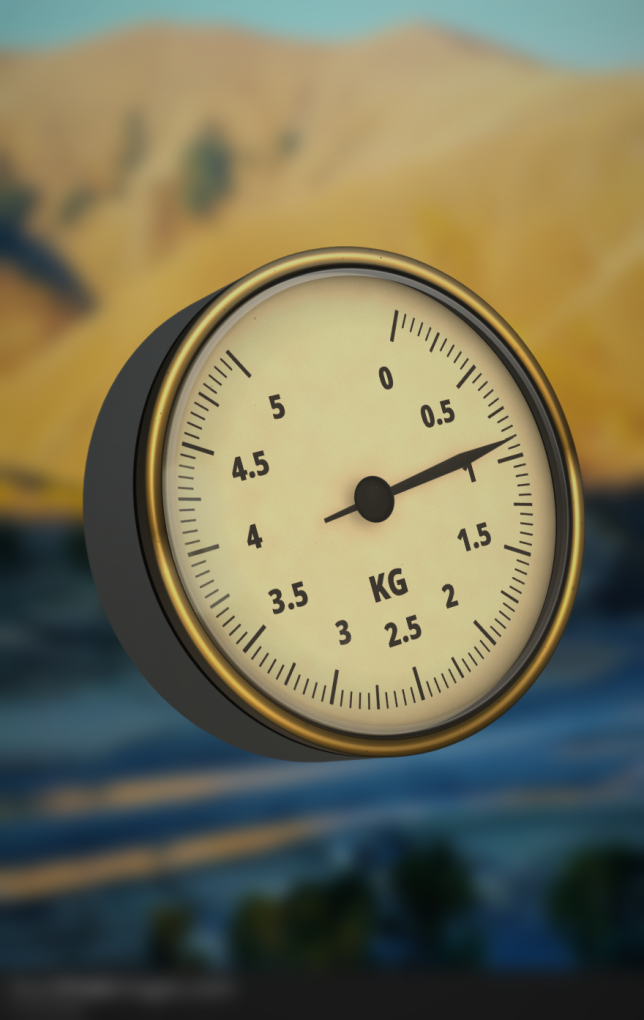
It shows 0.9 kg
